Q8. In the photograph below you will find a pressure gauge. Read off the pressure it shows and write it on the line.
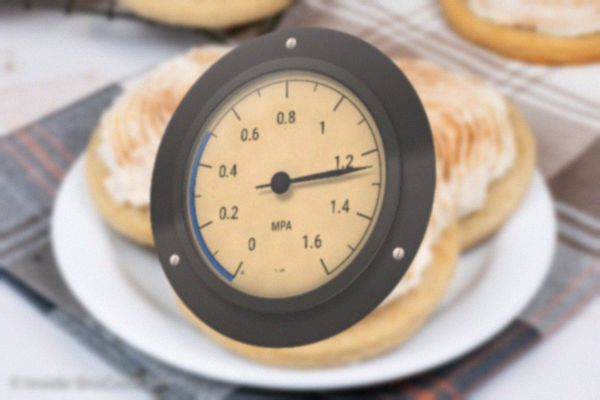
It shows 1.25 MPa
